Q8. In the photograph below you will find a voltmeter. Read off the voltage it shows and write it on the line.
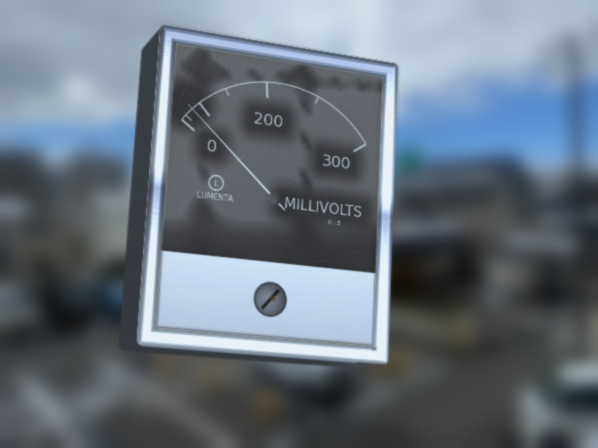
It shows 75 mV
